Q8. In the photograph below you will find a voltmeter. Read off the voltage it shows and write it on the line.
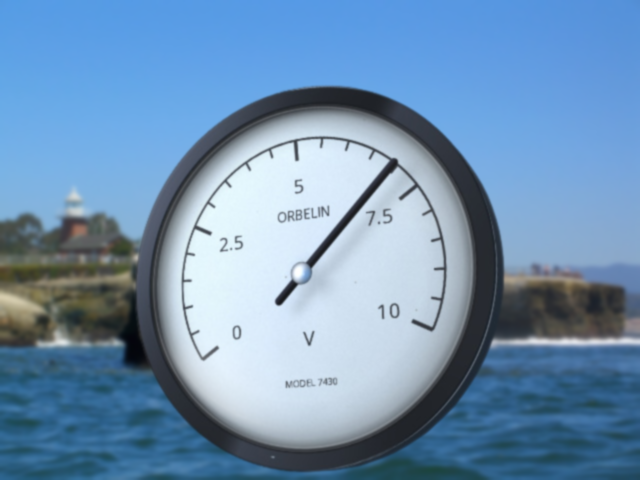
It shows 7 V
